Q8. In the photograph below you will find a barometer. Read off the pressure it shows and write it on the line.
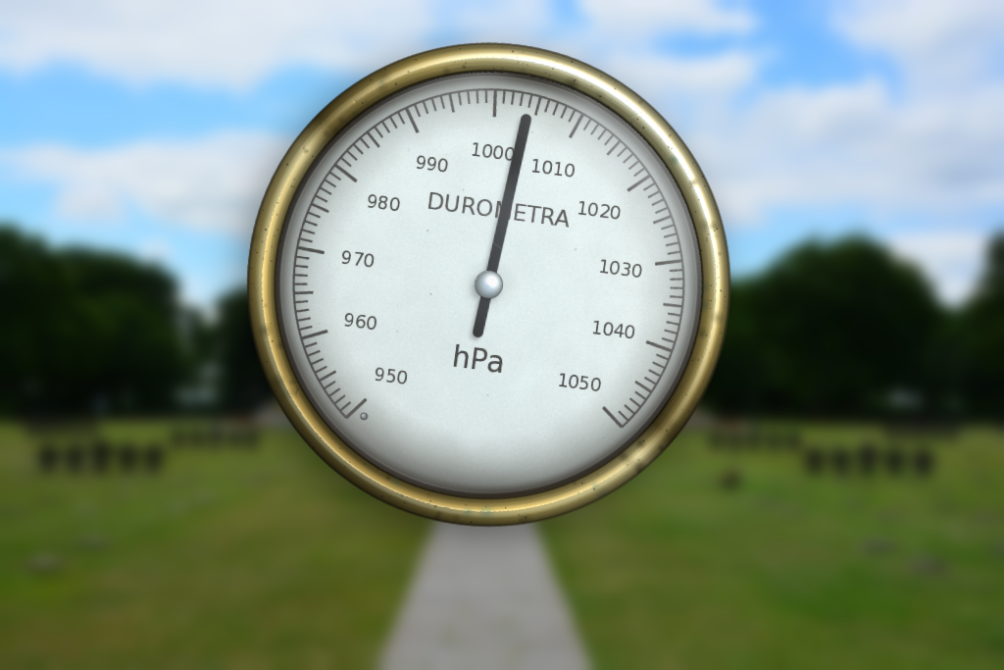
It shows 1004 hPa
